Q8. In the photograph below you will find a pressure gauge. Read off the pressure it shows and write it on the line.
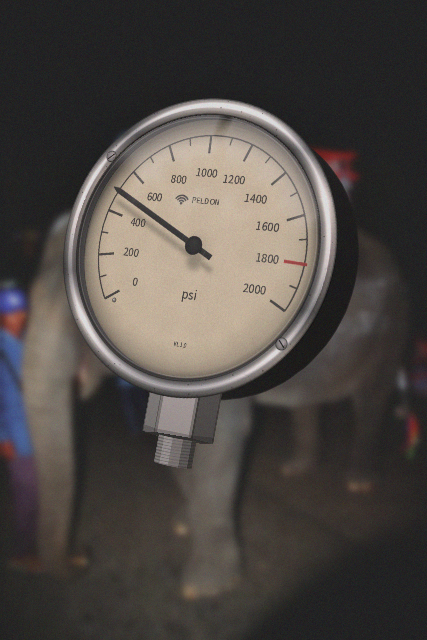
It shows 500 psi
